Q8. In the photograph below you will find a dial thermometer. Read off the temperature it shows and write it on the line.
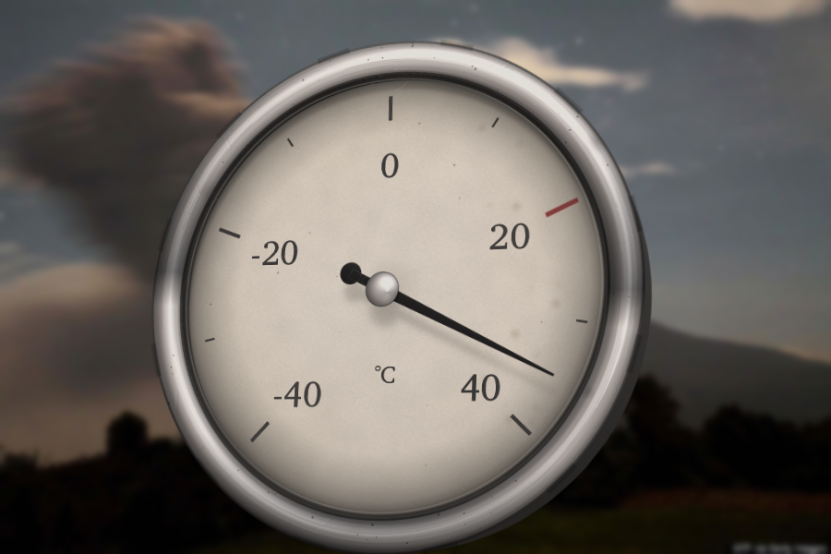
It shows 35 °C
